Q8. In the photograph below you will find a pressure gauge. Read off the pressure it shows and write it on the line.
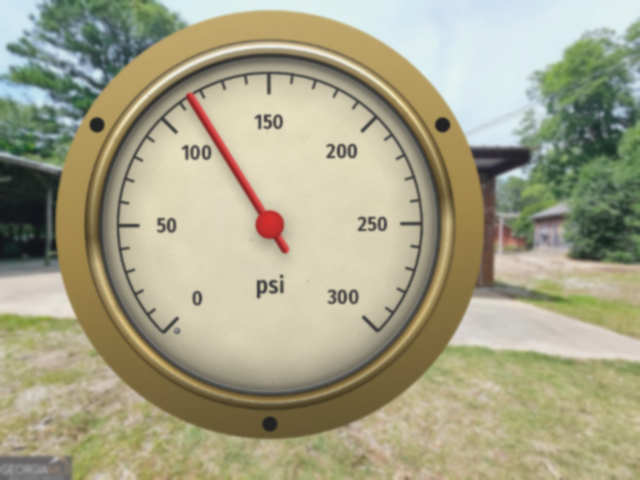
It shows 115 psi
